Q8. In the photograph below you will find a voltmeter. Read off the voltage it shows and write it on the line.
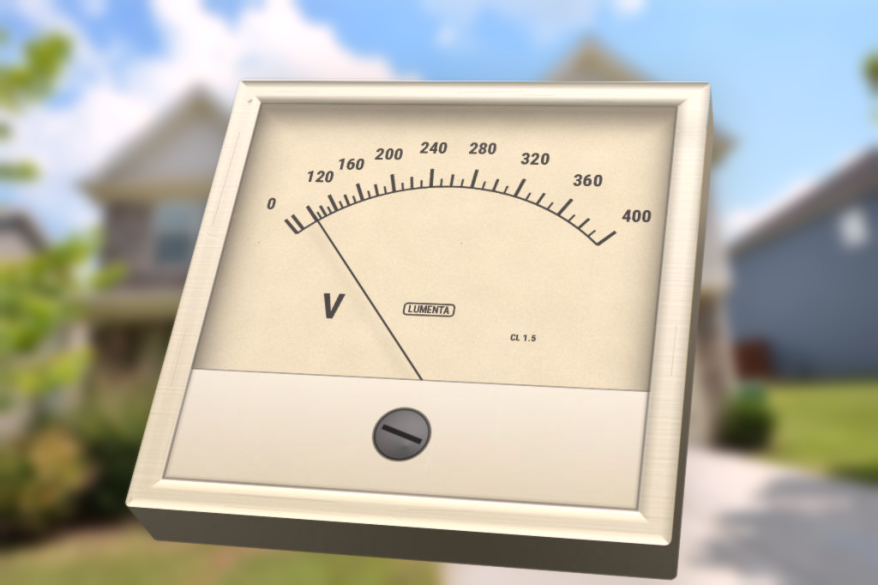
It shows 80 V
